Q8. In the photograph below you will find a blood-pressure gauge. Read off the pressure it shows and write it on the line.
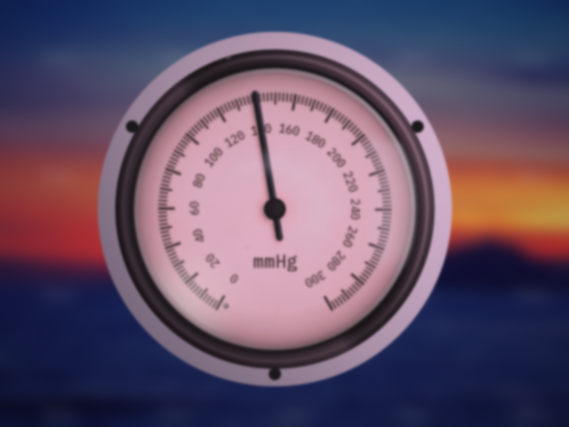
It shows 140 mmHg
